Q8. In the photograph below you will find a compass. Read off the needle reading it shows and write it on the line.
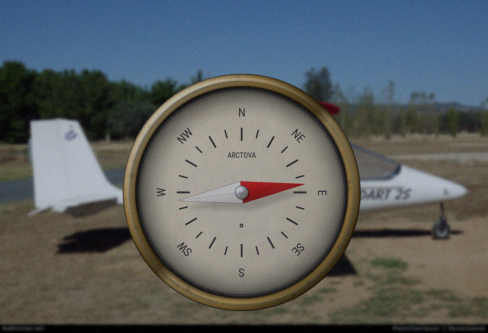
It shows 82.5 °
